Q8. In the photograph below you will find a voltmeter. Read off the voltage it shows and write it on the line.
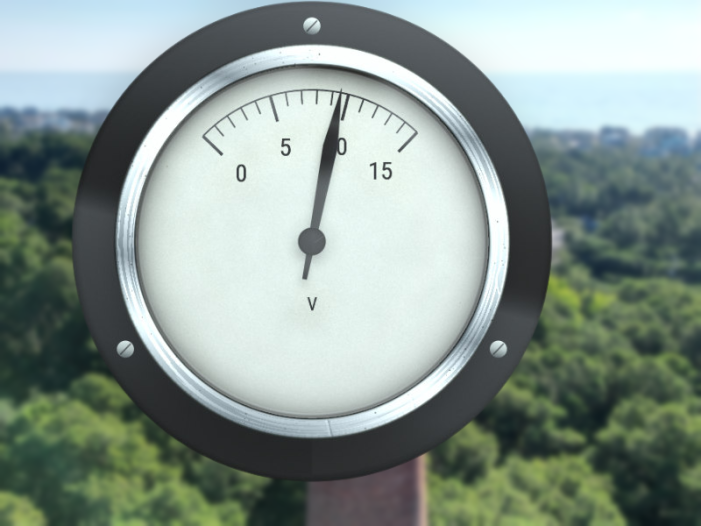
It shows 9.5 V
